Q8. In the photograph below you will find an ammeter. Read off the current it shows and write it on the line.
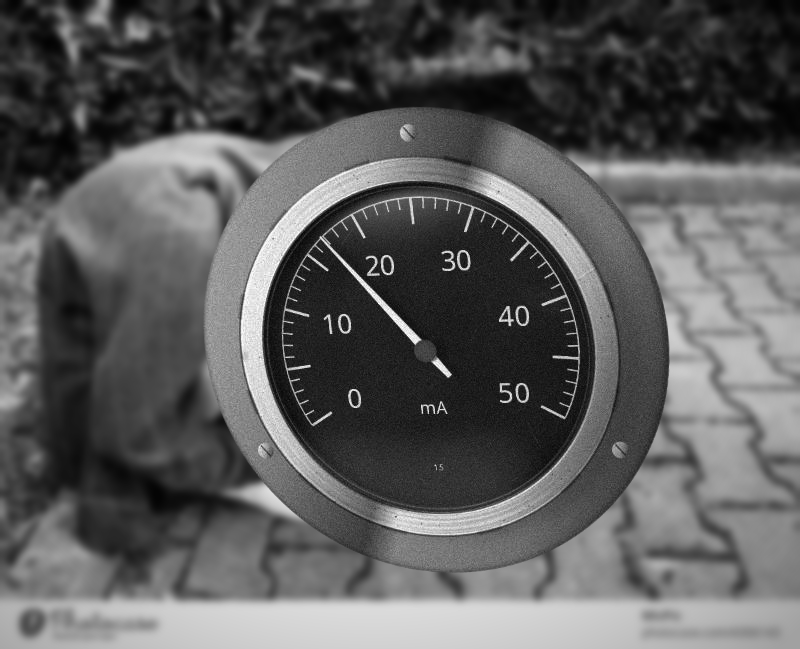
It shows 17 mA
